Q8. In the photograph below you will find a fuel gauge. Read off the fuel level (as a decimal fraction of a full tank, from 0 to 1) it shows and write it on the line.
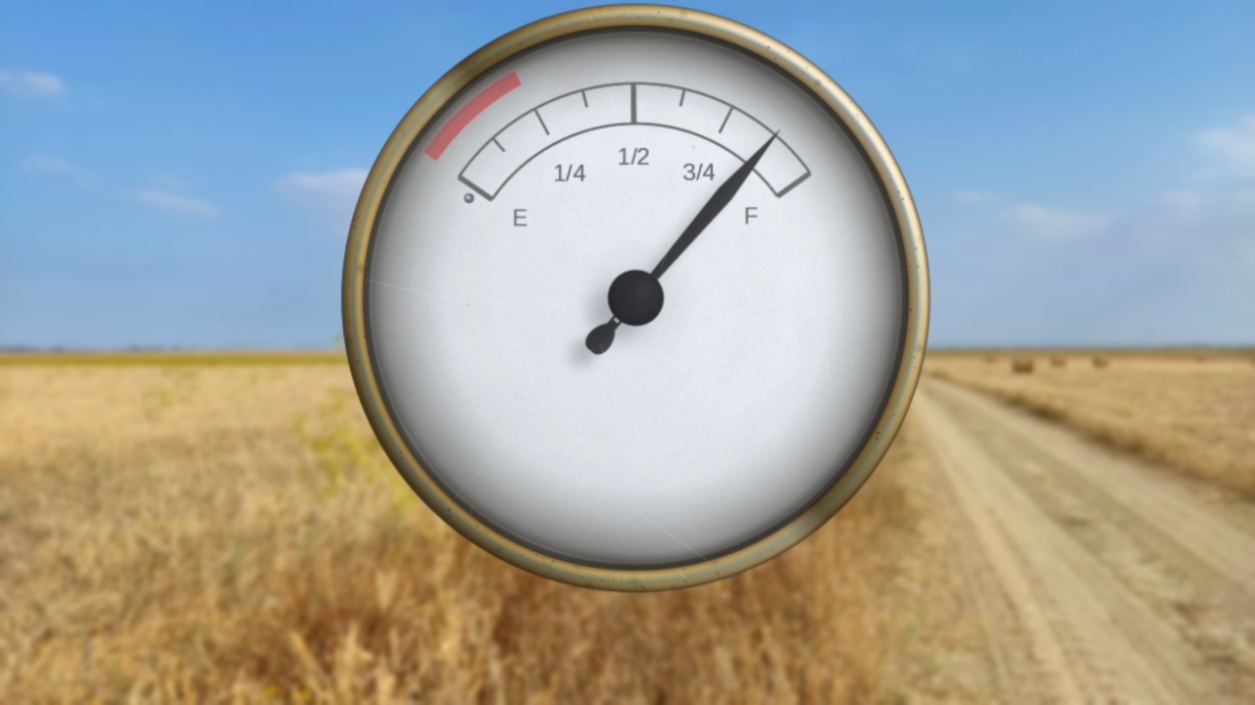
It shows 0.875
